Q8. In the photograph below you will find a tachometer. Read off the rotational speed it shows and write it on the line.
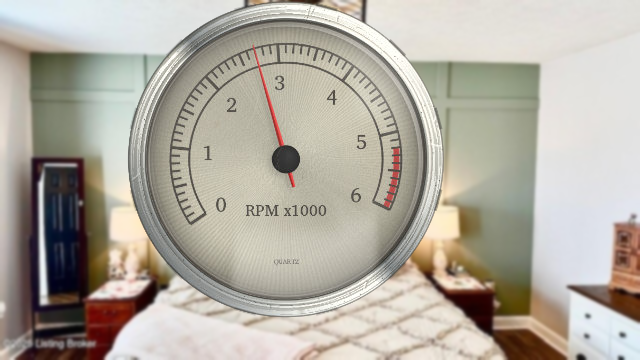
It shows 2700 rpm
